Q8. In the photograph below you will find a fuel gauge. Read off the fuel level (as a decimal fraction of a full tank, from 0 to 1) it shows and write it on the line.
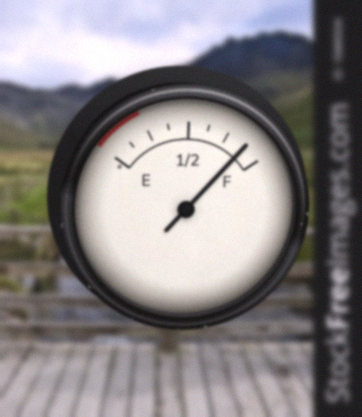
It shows 0.875
